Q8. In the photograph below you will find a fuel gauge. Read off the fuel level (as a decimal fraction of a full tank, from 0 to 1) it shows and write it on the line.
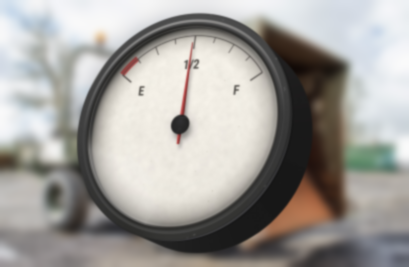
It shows 0.5
